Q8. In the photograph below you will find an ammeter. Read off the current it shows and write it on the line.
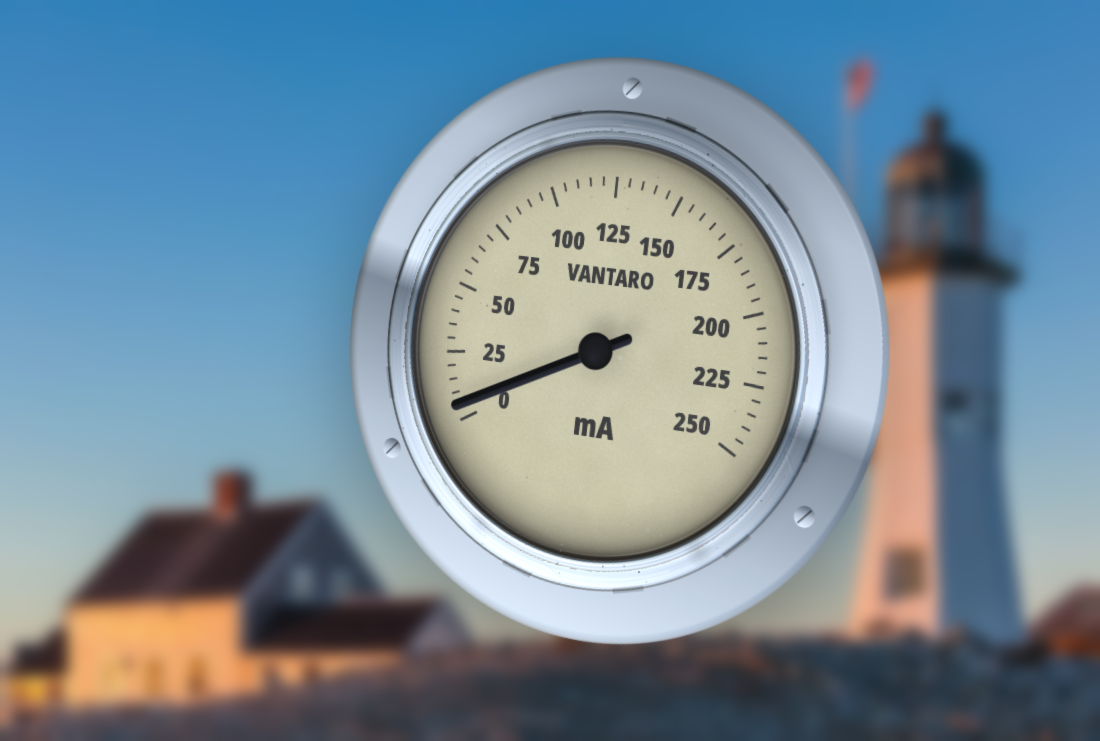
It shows 5 mA
